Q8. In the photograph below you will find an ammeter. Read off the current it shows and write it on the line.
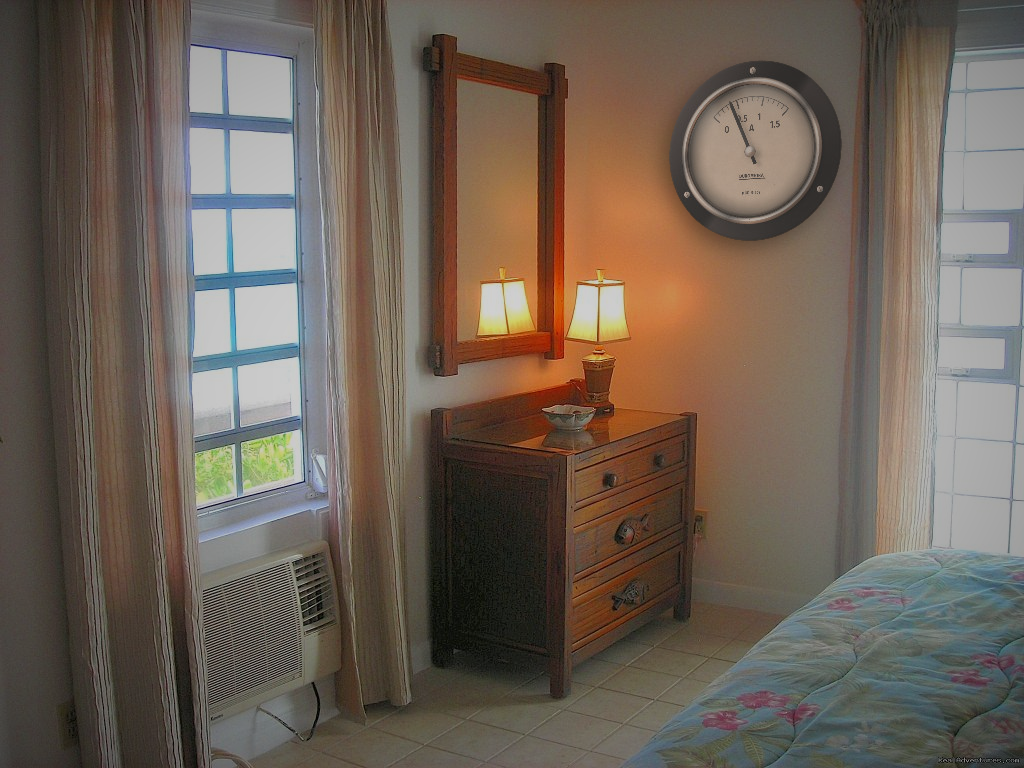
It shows 0.4 A
